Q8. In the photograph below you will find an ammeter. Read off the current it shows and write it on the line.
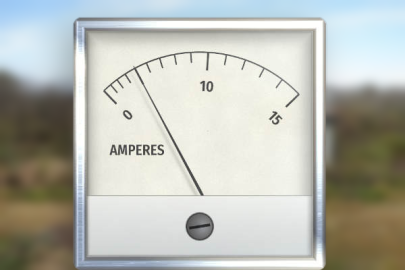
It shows 5 A
